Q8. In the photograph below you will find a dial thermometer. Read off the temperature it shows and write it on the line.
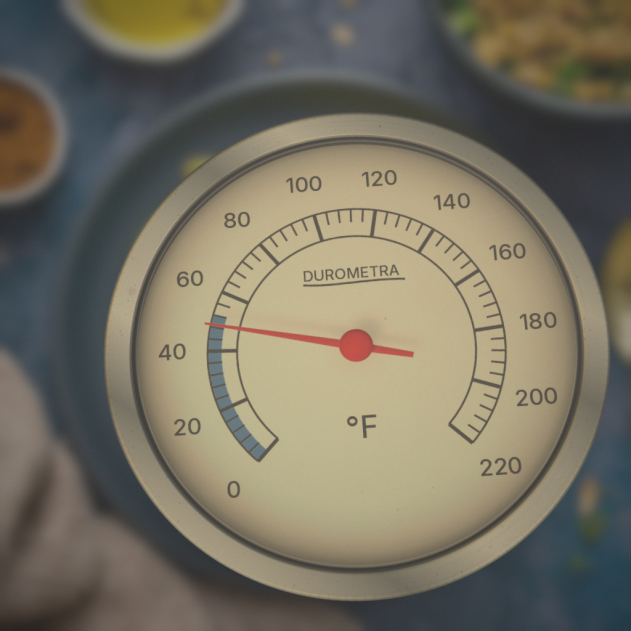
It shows 48 °F
